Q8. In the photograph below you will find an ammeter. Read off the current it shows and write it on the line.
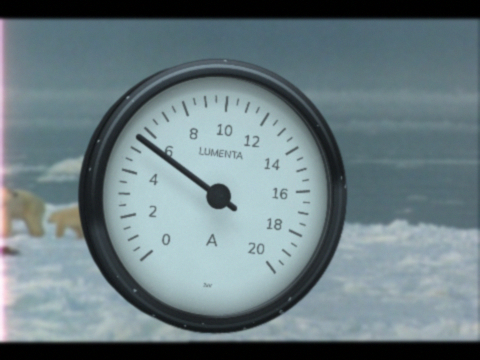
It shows 5.5 A
